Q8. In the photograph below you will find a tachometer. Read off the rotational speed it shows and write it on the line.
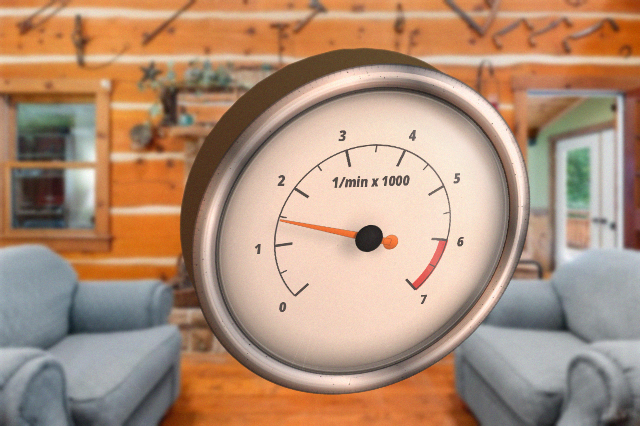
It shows 1500 rpm
